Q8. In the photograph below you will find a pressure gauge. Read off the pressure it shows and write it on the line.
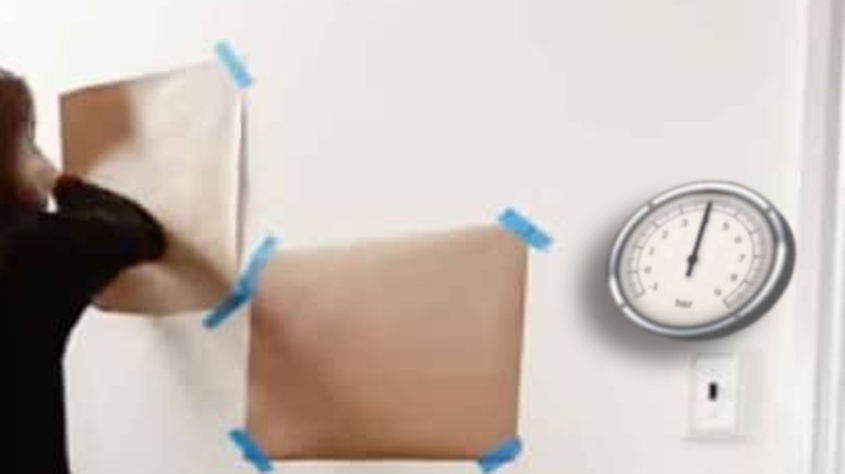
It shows 4 bar
